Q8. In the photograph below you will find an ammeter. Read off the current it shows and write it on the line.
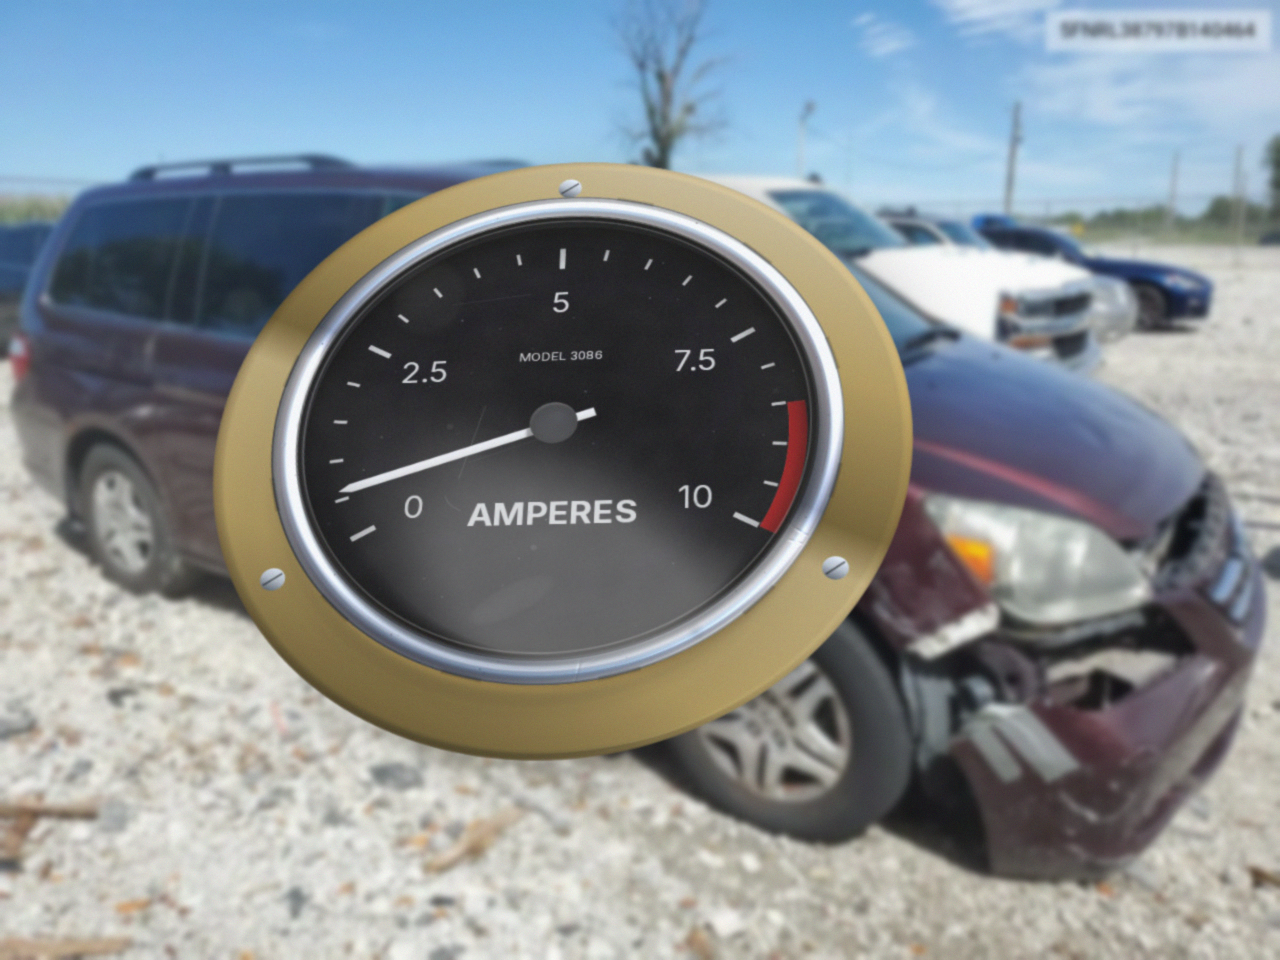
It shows 0.5 A
